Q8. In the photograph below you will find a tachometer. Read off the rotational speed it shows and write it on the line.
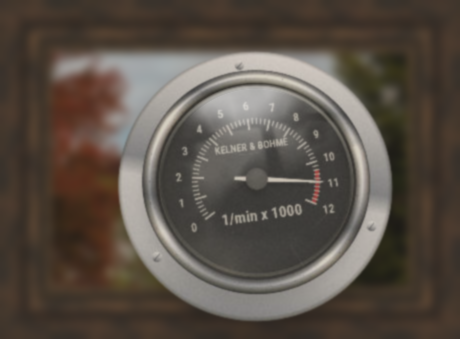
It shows 11000 rpm
